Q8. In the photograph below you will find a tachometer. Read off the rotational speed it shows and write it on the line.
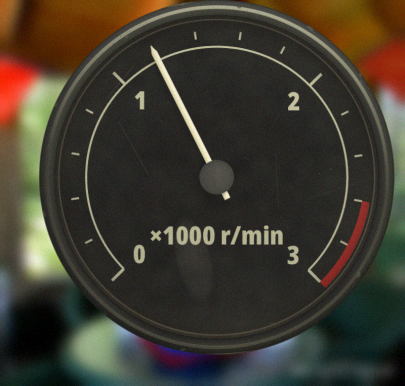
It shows 1200 rpm
